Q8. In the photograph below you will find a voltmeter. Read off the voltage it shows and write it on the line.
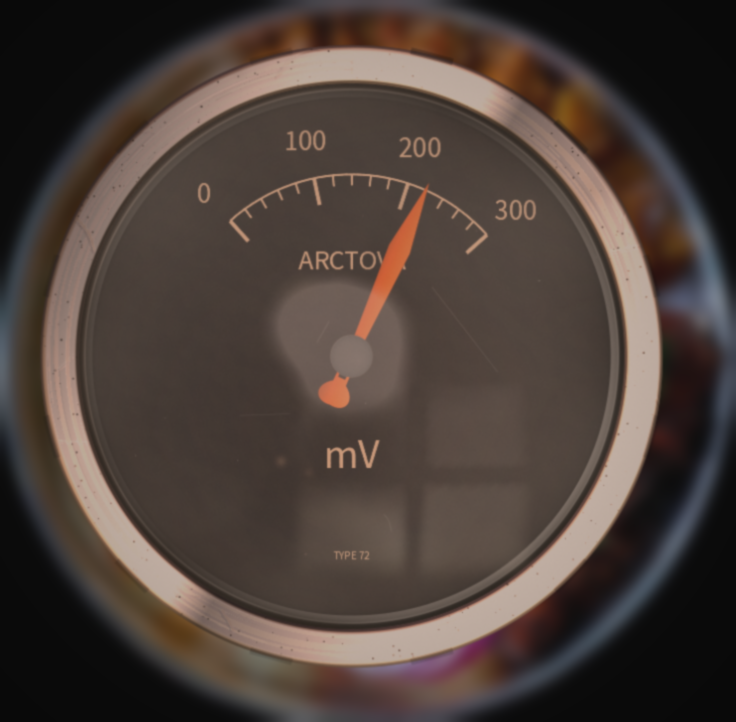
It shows 220 mV
